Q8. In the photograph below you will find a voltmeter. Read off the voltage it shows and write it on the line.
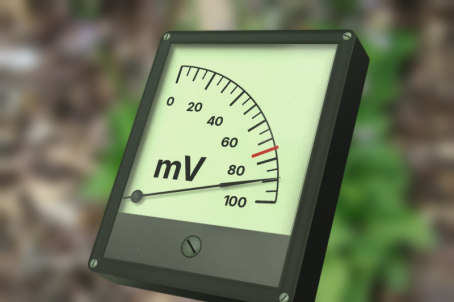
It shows 90 mV
